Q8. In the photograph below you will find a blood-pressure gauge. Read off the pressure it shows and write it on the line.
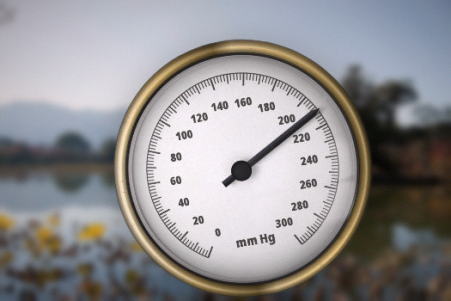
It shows 210 mmHg
